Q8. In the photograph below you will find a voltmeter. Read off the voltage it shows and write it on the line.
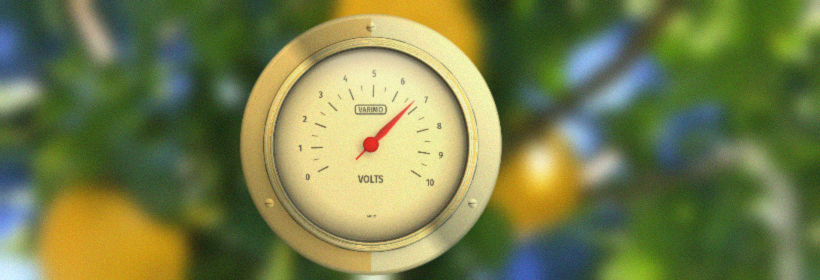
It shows 6.75 V
